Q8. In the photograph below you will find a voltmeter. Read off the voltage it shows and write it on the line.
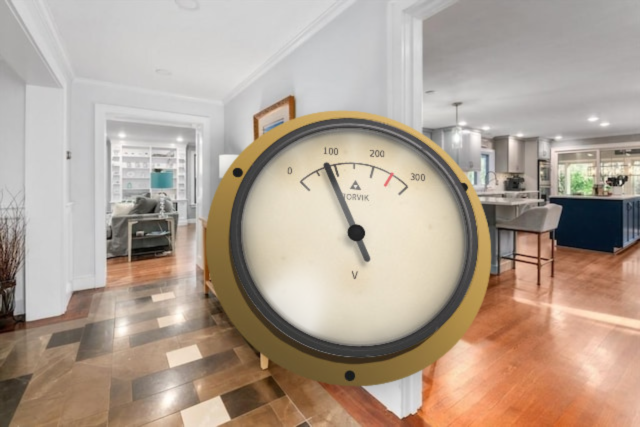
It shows 75 V
